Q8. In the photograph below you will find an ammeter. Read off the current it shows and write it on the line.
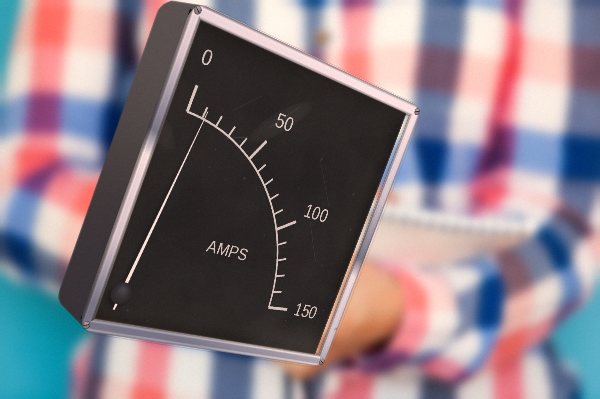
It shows 10 A
